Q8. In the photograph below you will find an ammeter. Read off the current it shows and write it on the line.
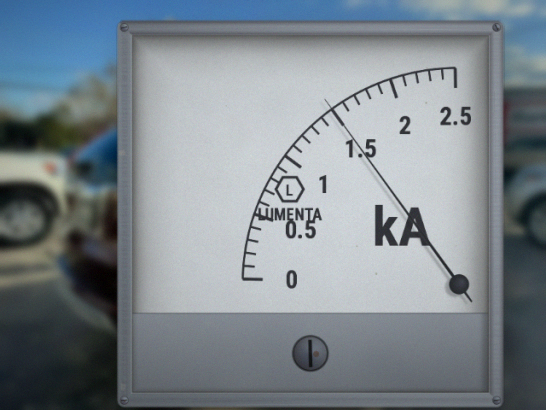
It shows 1.5 kA
